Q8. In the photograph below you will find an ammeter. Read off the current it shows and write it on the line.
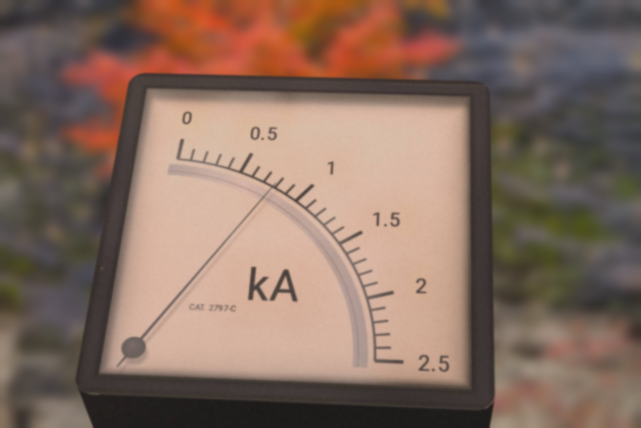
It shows 0.8 kA
